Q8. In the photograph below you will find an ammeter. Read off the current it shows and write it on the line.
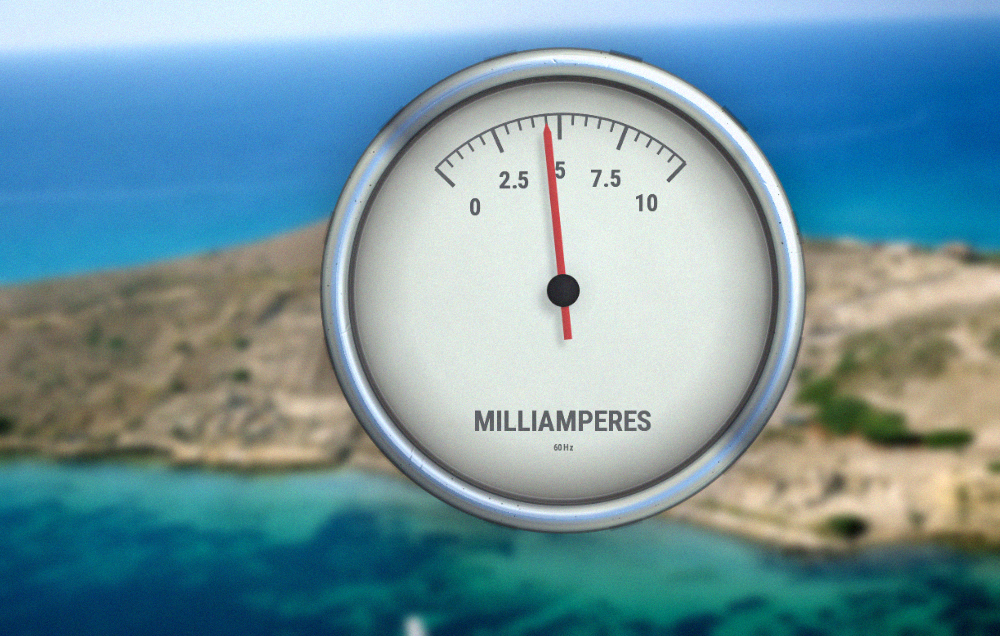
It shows 4.5 mA
